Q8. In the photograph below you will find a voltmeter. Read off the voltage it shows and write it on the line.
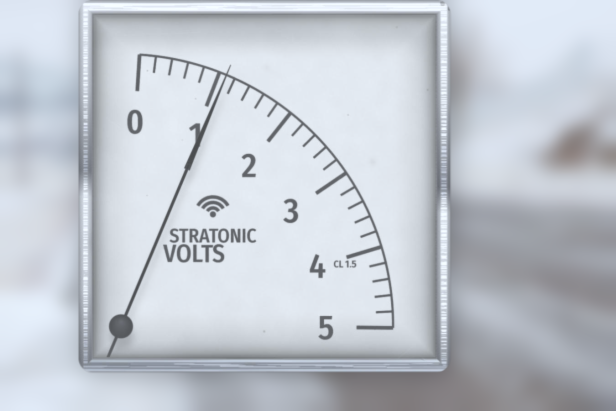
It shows 1.1 V
